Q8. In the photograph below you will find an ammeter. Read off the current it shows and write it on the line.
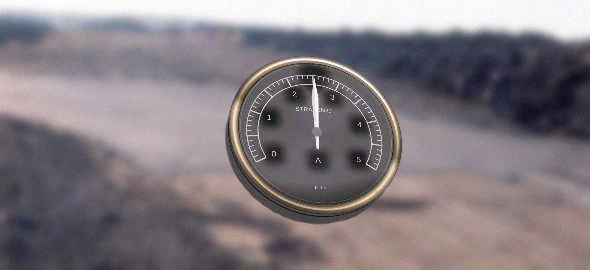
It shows 2.5 A
